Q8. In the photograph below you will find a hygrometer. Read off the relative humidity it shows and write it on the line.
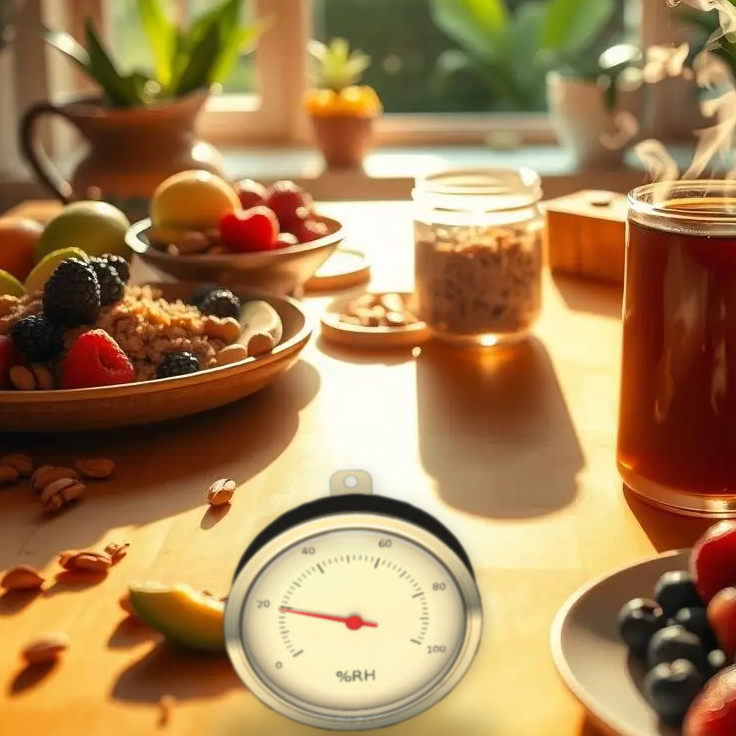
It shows 20 %
